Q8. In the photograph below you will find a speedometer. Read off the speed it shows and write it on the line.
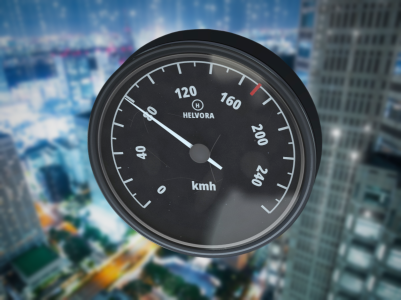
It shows 80 km/h
